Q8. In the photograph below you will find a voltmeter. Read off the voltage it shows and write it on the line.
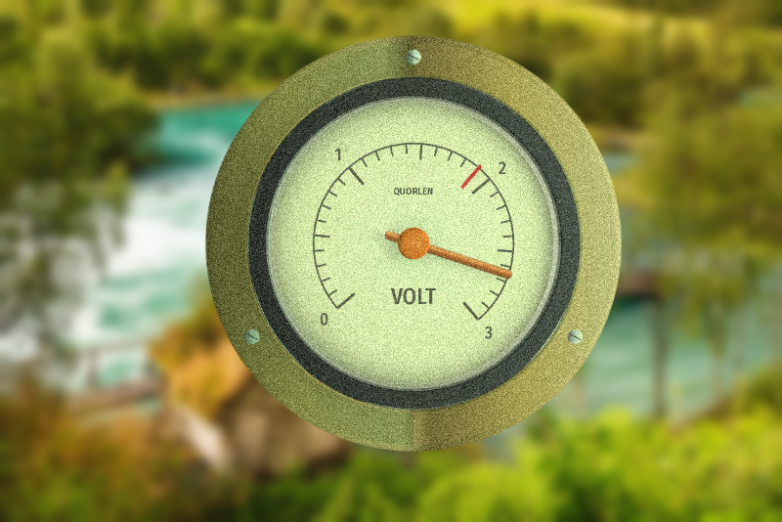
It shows 2.65 V
